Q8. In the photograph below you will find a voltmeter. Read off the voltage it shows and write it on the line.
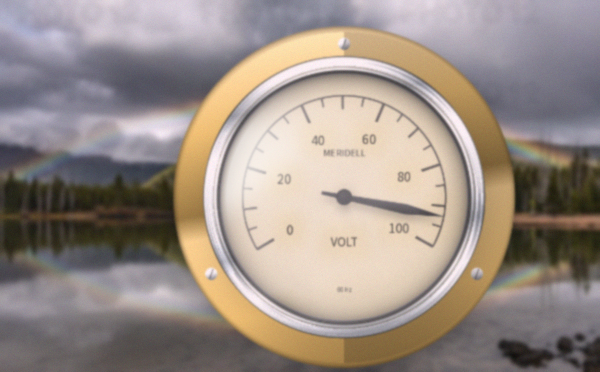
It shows 92.5 V
